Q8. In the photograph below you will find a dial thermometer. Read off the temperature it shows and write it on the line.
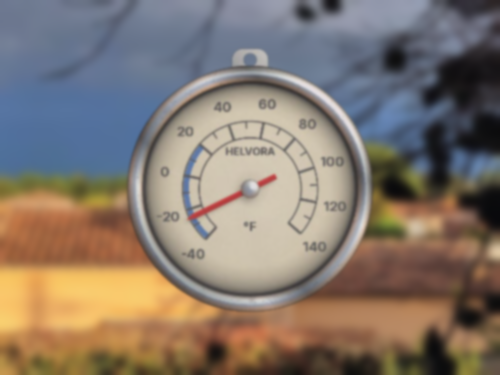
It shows -25 °F
